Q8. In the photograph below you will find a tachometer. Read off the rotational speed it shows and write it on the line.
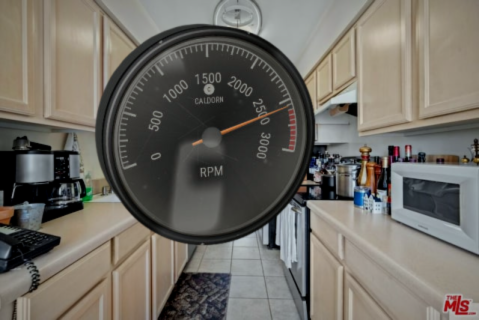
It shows 2550 rpm
